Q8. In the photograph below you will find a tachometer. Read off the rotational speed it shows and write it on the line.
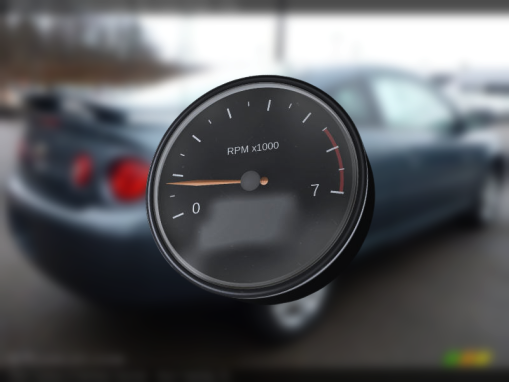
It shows 750 rpm
